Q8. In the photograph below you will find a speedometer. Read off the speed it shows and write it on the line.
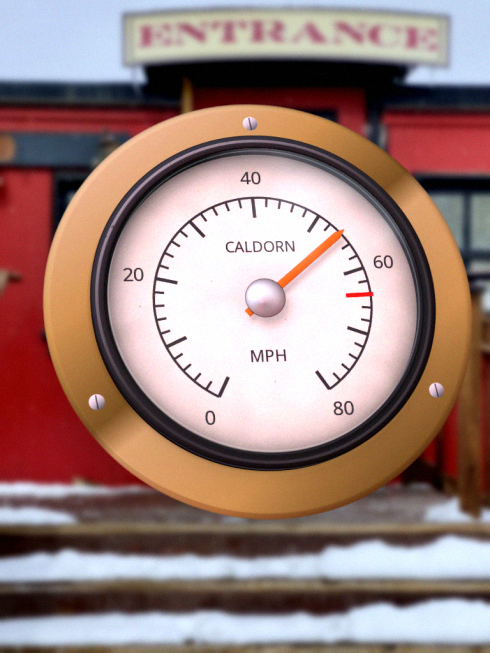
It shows 54 mph
